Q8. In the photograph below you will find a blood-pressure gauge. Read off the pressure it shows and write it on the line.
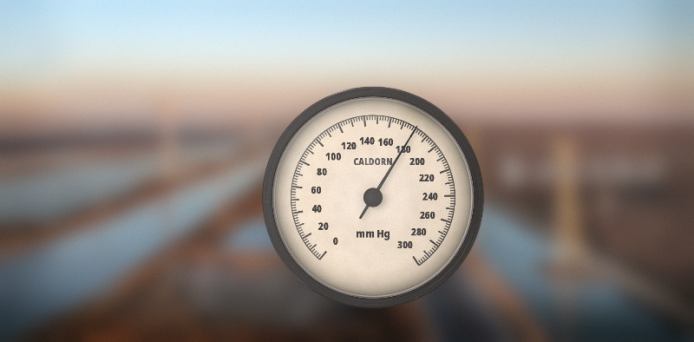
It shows 180 mmHg
